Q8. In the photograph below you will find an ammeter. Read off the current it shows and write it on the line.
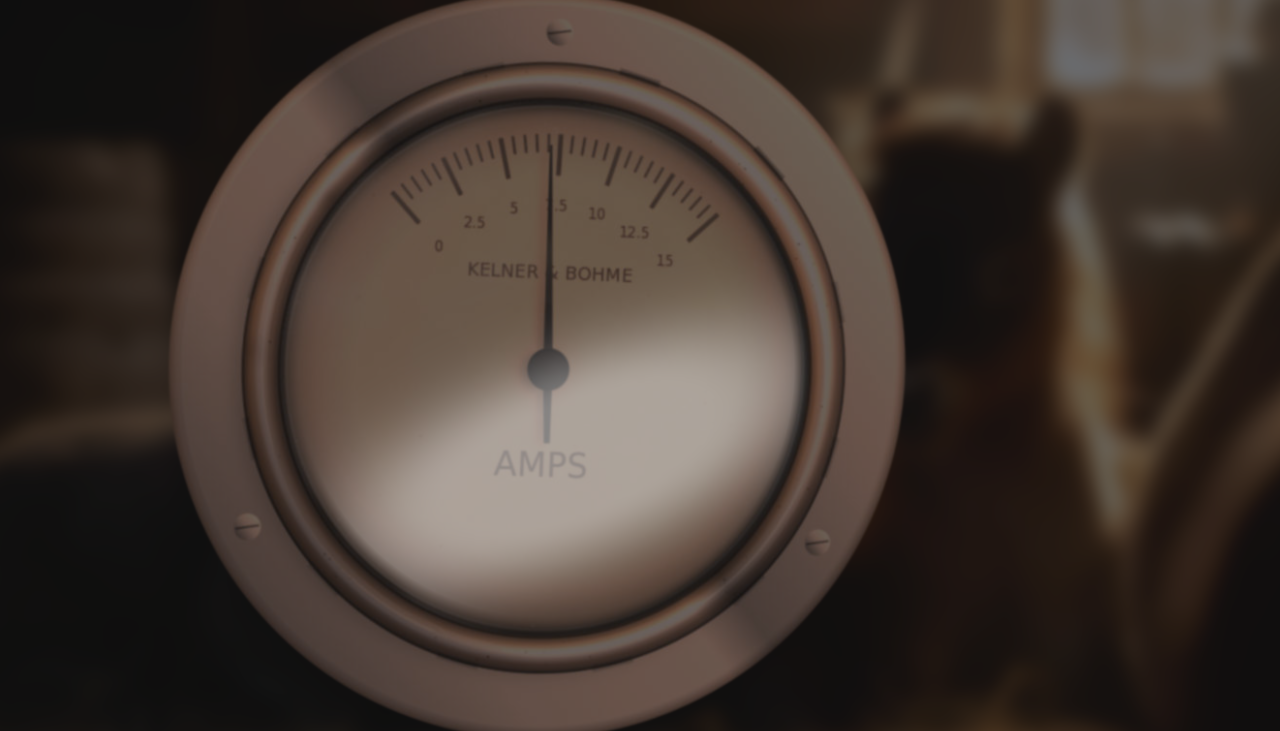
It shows 7 A
